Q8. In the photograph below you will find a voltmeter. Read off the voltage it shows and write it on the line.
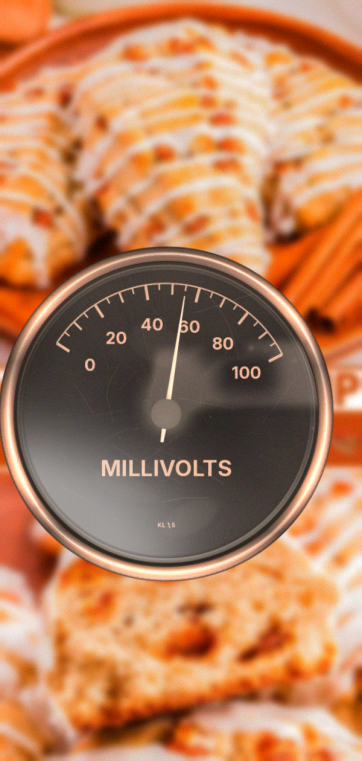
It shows 55 mV
